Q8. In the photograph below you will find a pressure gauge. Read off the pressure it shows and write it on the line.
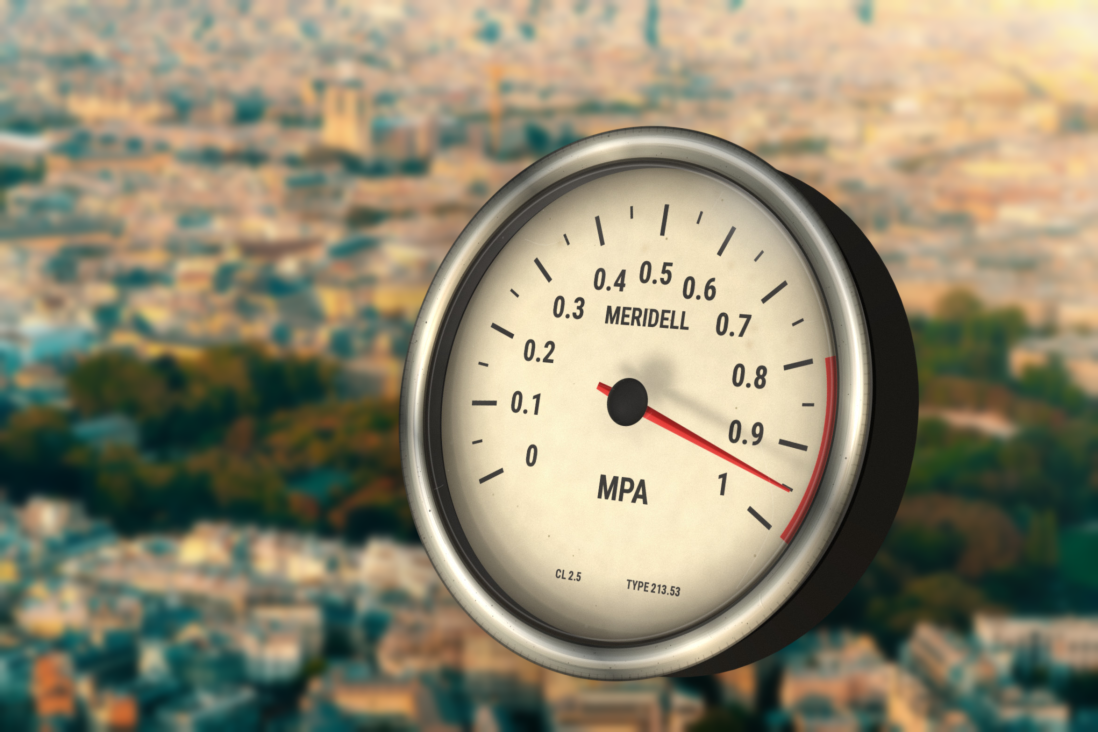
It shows 0.95 MPa
